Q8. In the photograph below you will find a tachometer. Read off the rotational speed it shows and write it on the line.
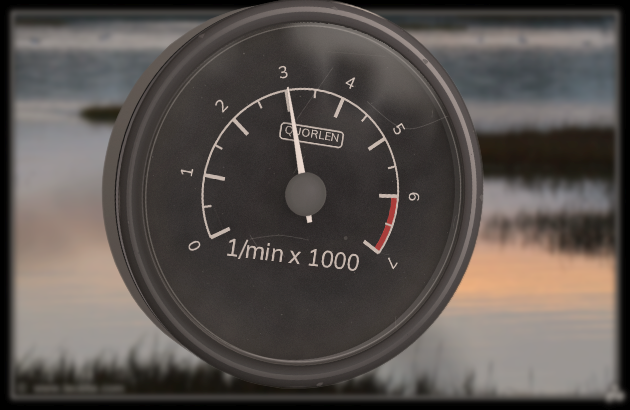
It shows 3000 rpm
